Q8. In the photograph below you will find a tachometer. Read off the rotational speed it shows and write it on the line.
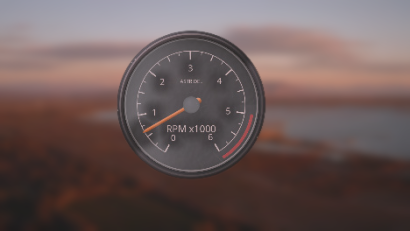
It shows 625 rpm
